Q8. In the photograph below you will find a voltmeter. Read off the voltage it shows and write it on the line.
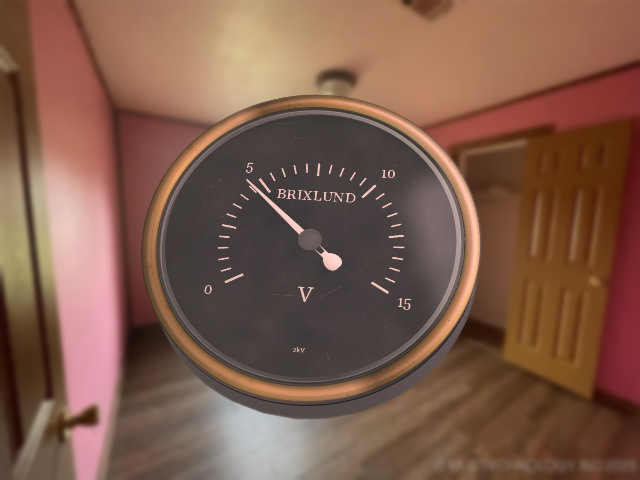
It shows 4.5 V
